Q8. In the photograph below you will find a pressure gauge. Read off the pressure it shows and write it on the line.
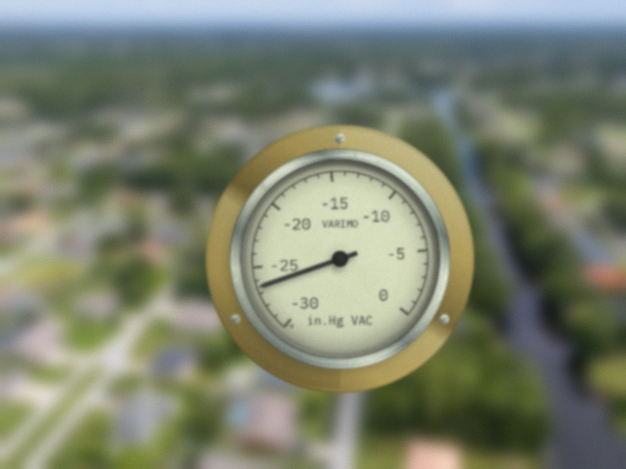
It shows -26.5 inHg
